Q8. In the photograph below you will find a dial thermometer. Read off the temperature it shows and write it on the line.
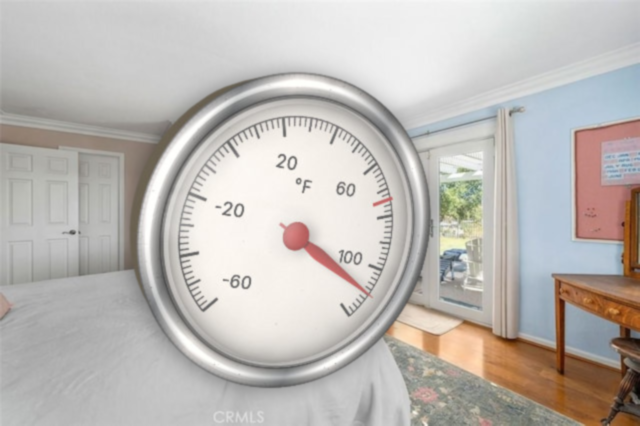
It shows 110 °F
